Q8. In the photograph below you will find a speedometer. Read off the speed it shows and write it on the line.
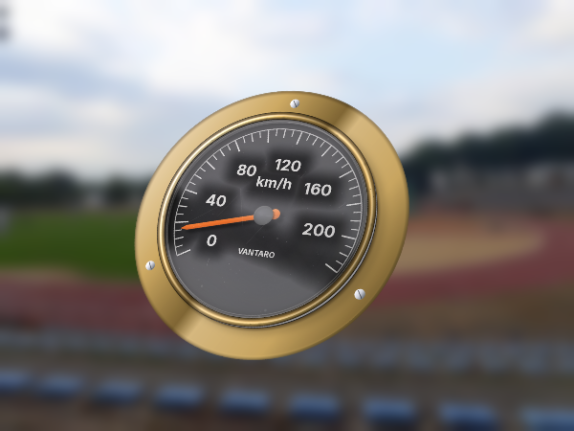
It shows 15 km/h
